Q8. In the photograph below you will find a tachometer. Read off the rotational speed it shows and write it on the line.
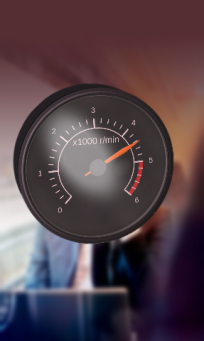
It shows 4400 rpm
